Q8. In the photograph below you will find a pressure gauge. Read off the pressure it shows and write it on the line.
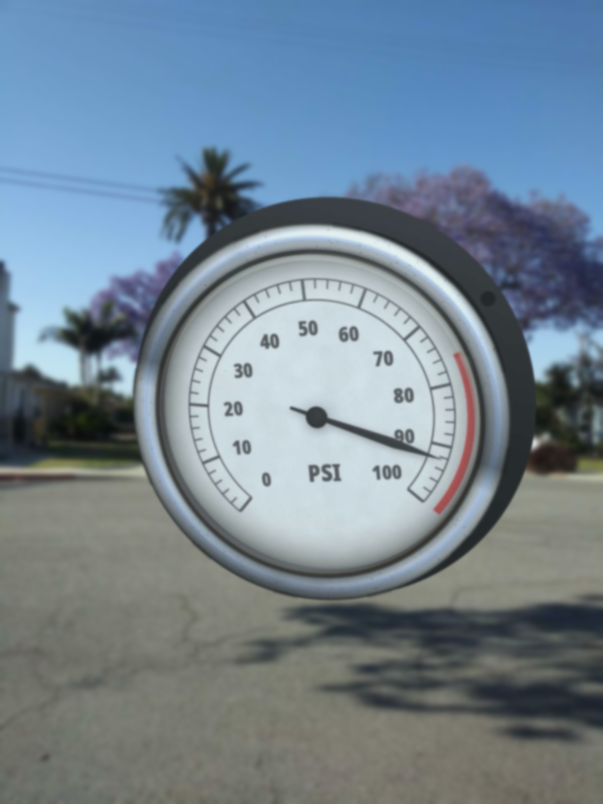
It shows 92 psi
